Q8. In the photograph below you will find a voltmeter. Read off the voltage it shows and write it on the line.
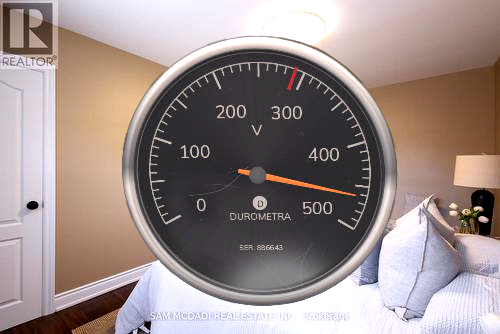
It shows 460 V
